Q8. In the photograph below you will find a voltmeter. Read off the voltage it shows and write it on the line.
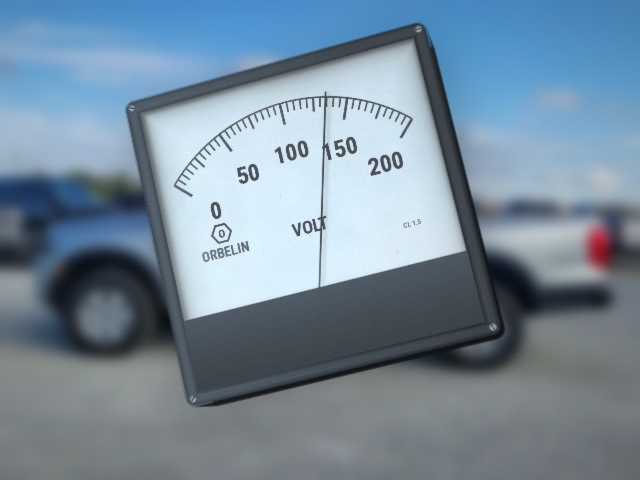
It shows 135 V
